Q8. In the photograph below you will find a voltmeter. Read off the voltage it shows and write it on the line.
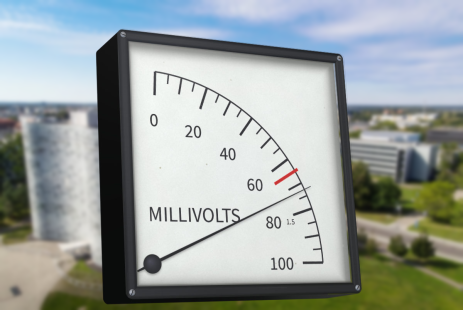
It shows 72.5 mV
